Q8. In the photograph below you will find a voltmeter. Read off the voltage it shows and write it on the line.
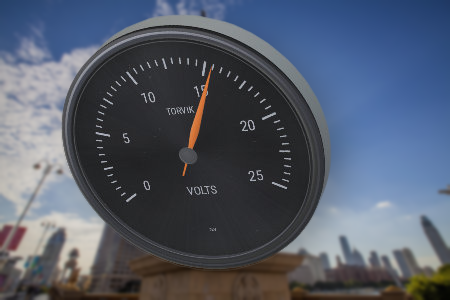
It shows 15.5 V
